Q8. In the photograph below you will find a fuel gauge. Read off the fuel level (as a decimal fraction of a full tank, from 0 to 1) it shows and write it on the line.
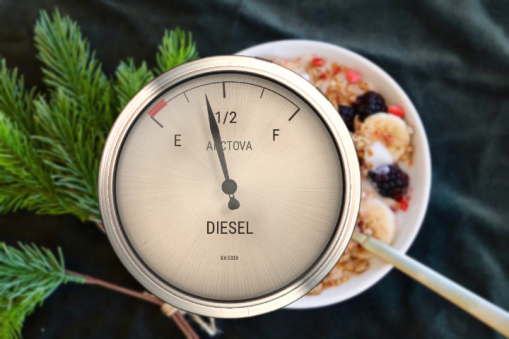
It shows 0.375
